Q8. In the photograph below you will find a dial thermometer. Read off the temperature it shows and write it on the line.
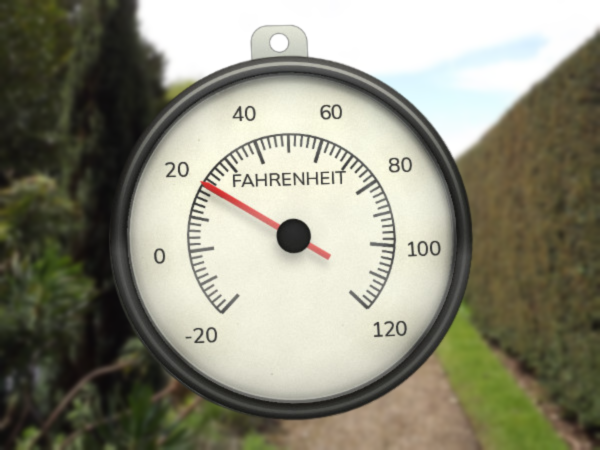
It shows 20 °F
